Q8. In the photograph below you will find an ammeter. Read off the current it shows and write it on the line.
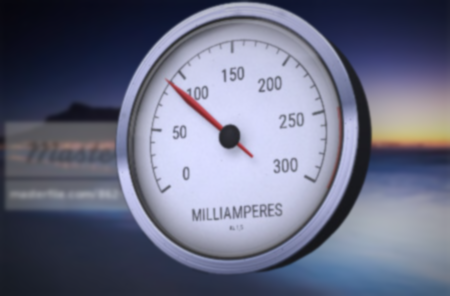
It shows 90 mA
